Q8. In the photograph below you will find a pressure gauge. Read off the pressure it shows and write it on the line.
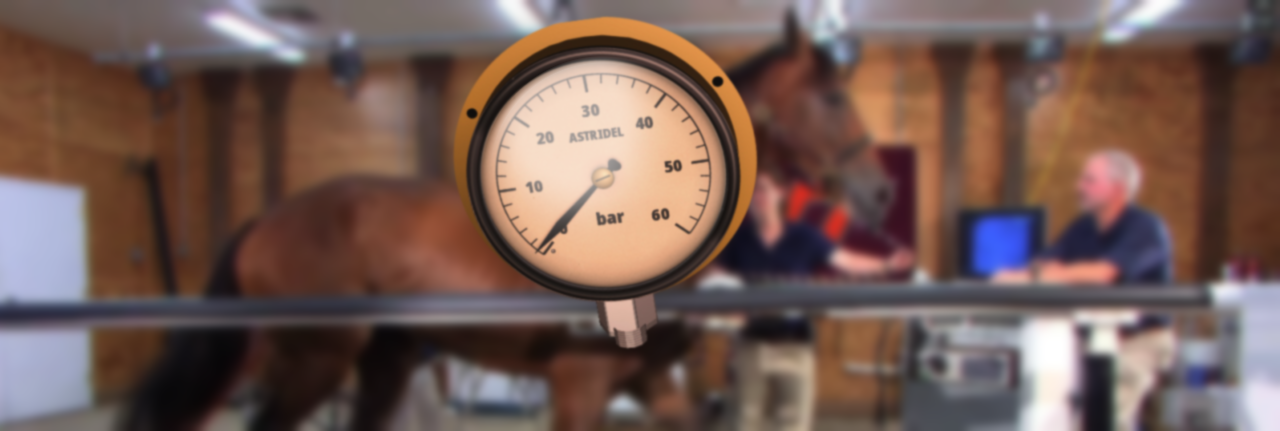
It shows 1 bar
